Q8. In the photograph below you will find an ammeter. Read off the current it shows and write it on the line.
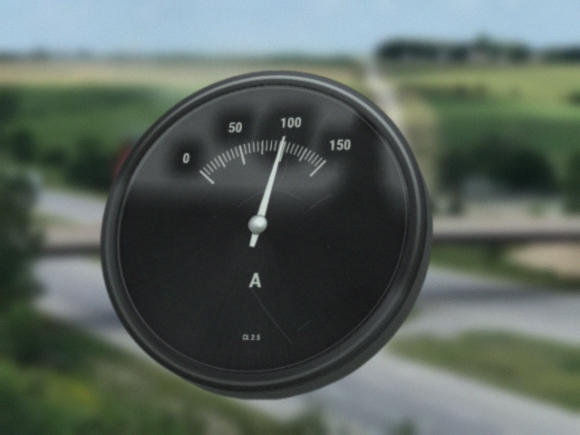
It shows 100 A
